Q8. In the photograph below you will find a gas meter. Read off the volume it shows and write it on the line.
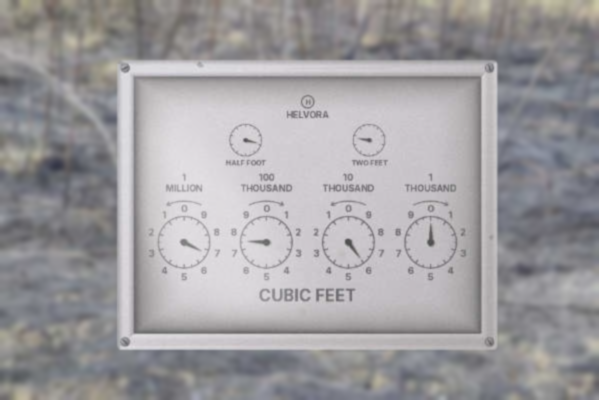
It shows 676000 ft³
